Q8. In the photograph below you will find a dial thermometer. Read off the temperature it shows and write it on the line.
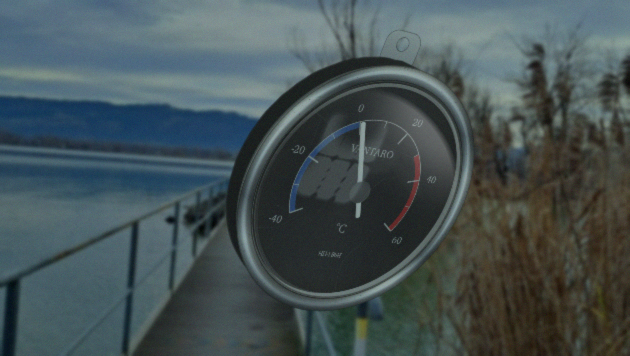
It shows 0 °C
